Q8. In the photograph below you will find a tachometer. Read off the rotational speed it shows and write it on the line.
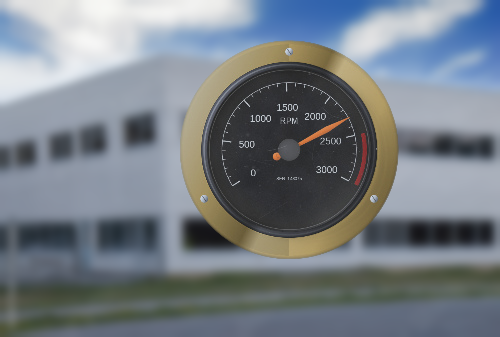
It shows 2300 rpm
